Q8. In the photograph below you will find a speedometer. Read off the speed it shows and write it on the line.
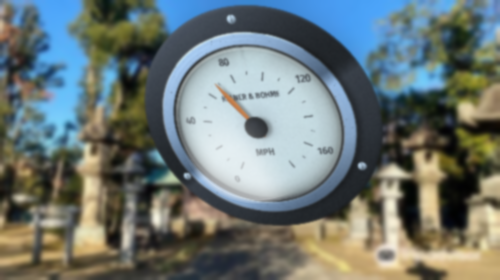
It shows 70 mph
